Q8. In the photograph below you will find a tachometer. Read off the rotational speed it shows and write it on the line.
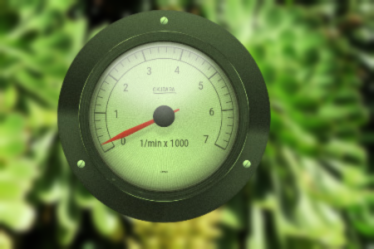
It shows 200 rpm
